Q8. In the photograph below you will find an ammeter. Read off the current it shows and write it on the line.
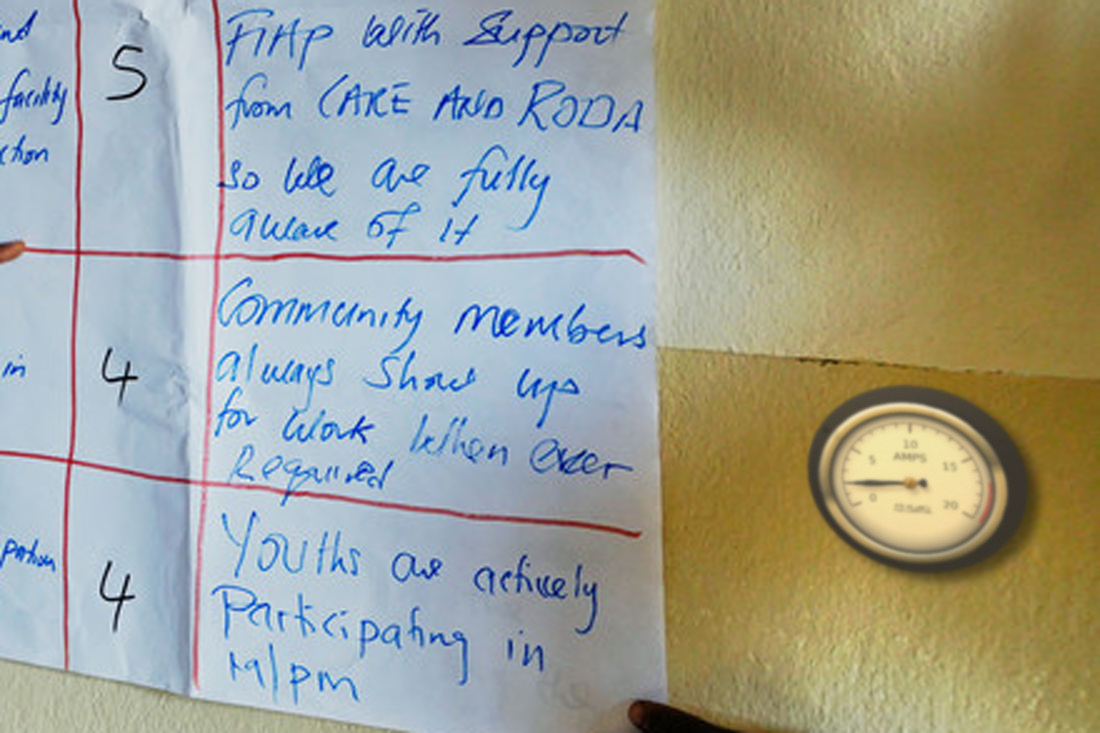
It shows 2 A
